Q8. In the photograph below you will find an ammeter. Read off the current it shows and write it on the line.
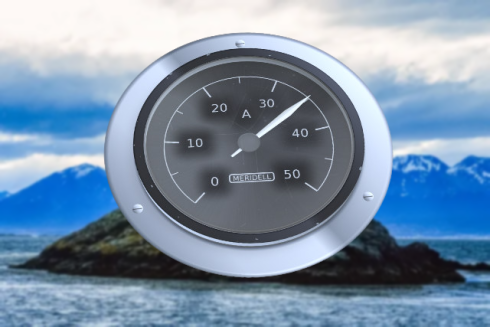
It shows 35 A
